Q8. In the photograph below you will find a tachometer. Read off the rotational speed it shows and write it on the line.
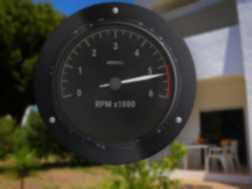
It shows 5250 rpm
